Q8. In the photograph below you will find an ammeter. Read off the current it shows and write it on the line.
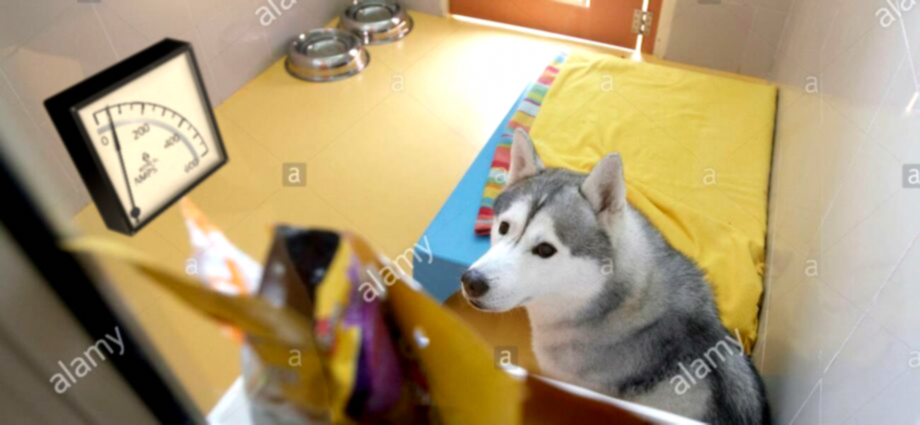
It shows 50 A
